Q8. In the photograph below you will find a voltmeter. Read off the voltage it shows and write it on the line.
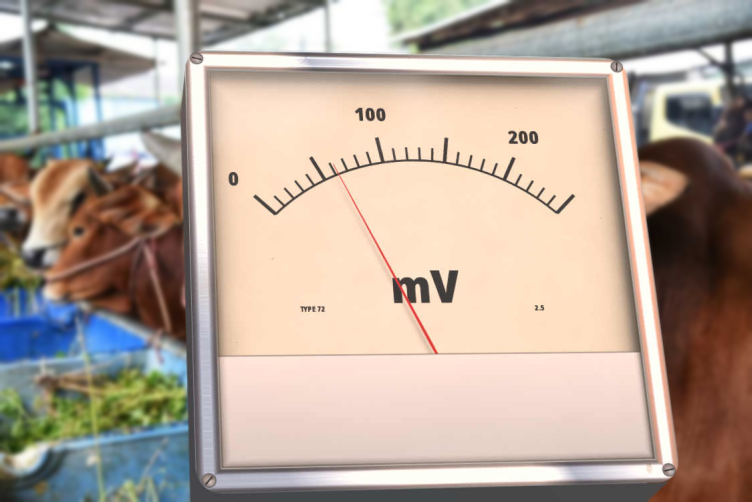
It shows 60 mV
